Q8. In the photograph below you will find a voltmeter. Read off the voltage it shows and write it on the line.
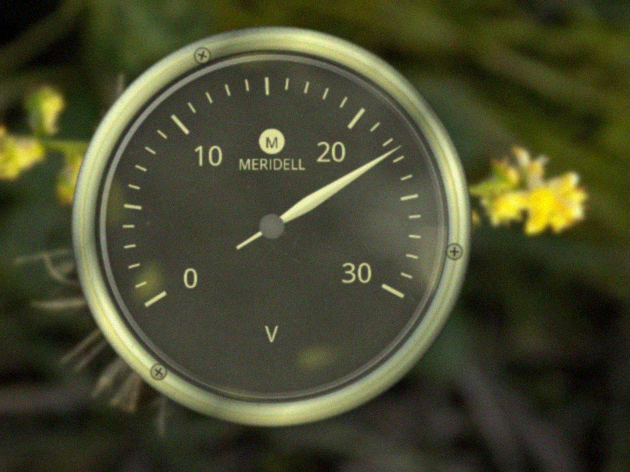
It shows 22.5 V
